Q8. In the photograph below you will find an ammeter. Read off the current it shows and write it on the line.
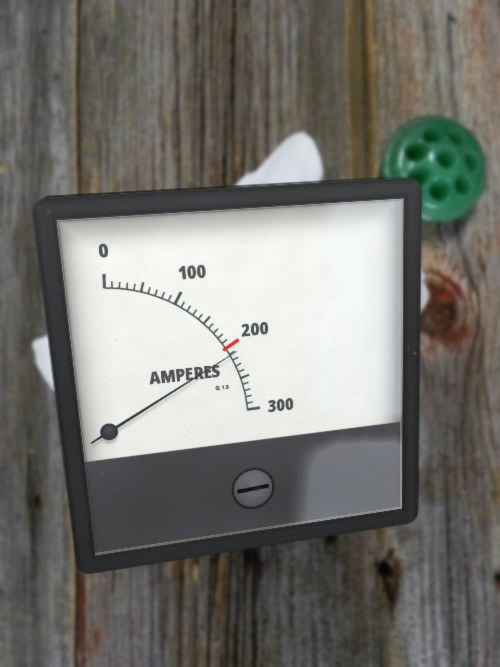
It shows 210 A
